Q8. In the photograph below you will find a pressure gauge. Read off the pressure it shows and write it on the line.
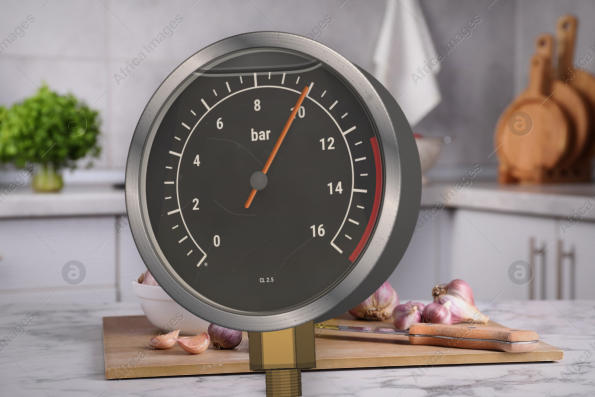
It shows 10 bar
